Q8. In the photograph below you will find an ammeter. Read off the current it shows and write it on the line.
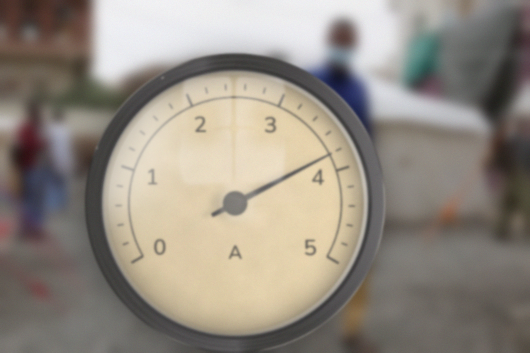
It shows 3.8 A
